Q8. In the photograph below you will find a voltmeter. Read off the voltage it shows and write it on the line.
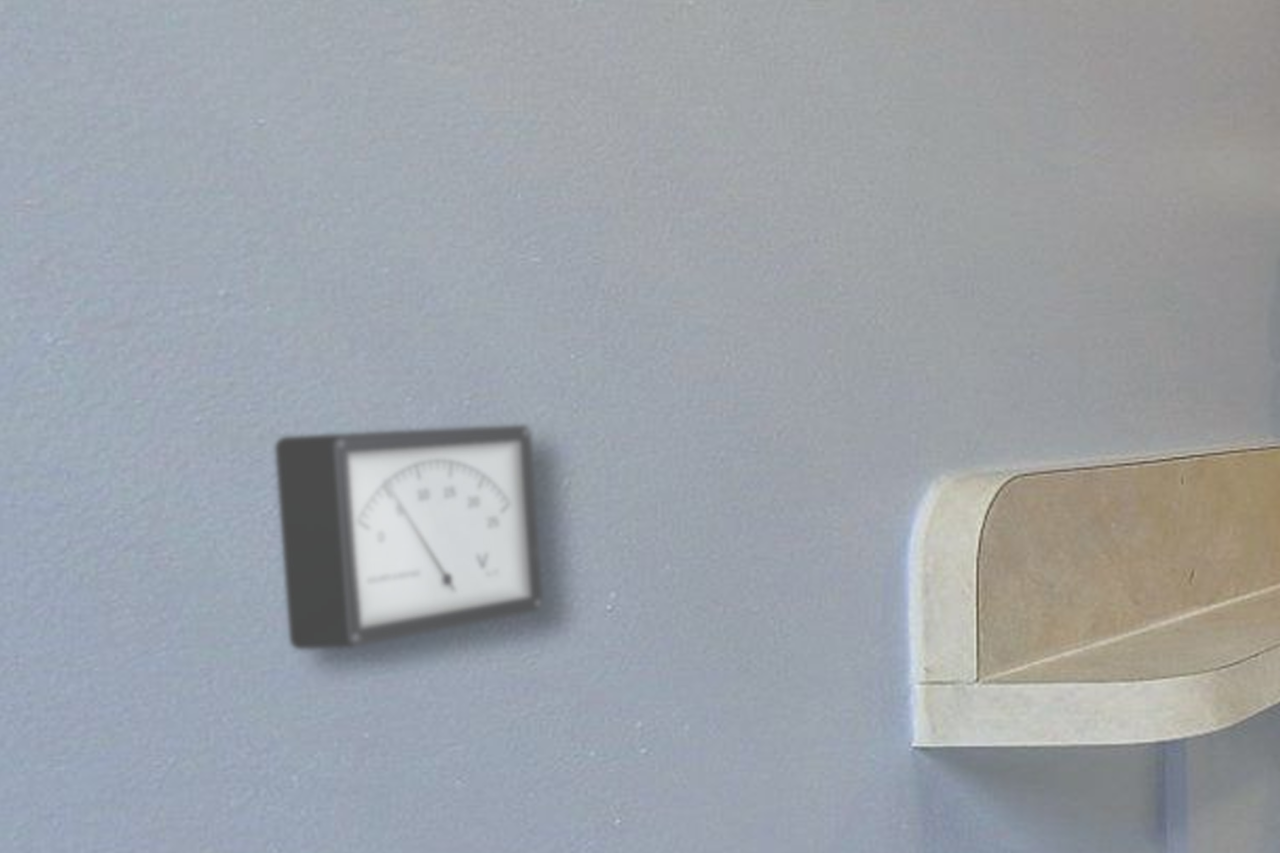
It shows 5 V
